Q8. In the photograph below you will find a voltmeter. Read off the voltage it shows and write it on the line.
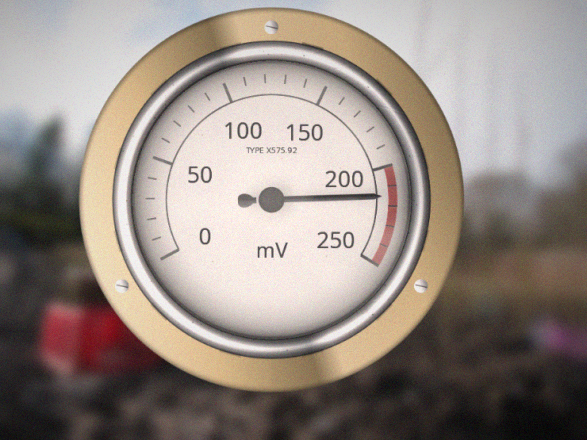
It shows 215 mV
